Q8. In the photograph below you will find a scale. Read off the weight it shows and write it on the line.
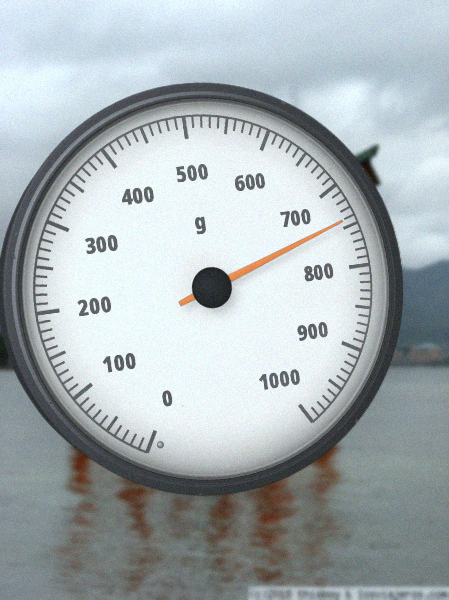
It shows 740 g
